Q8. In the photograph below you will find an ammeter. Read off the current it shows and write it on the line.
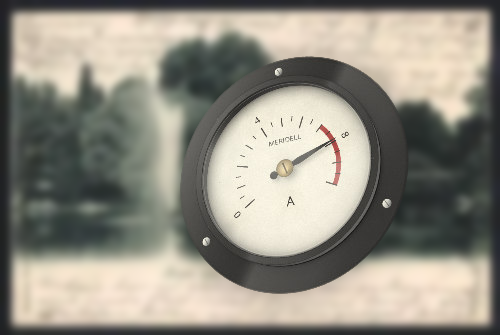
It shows 8 A
